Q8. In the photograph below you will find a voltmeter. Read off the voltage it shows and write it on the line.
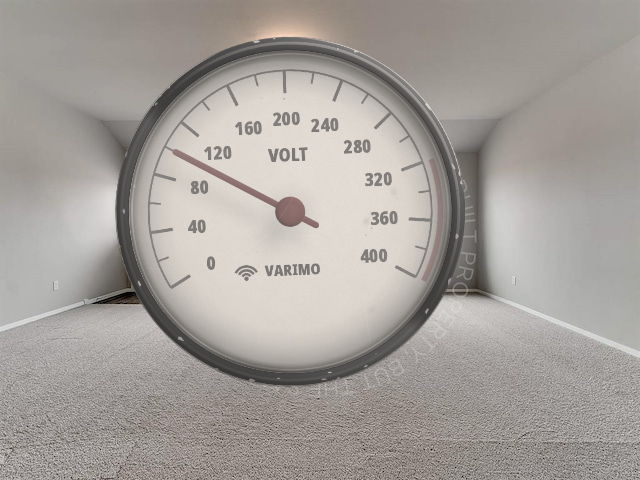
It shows 100 V
